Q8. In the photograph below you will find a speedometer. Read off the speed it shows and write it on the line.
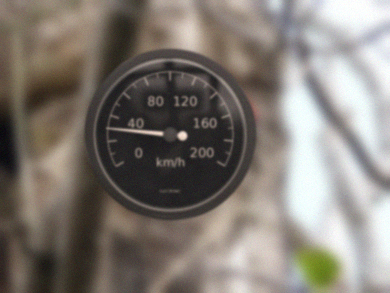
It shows 30 km/h
